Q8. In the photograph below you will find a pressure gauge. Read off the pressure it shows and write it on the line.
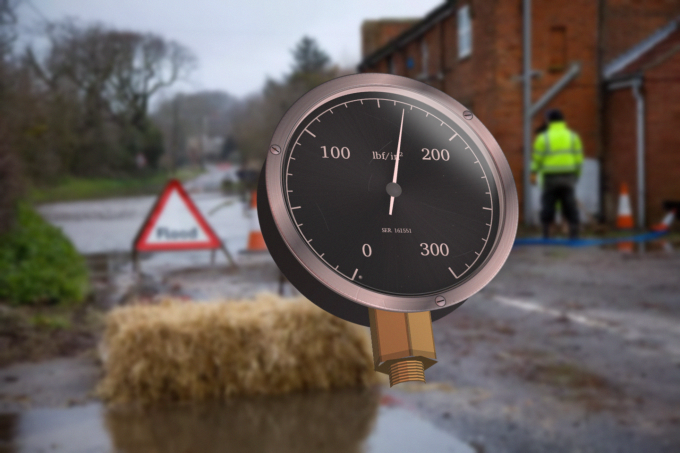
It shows 165 psi
